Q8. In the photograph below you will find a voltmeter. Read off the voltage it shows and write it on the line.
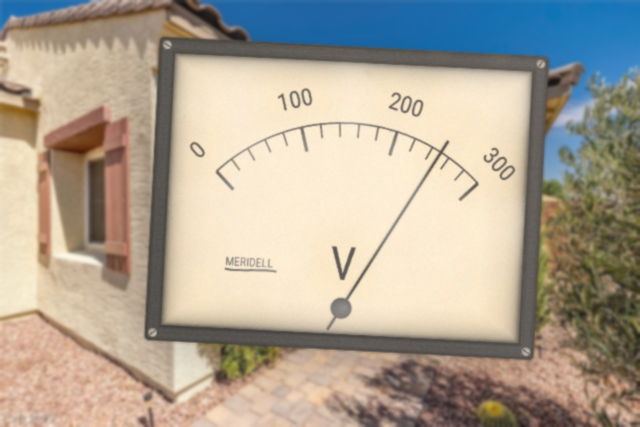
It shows 250 V
